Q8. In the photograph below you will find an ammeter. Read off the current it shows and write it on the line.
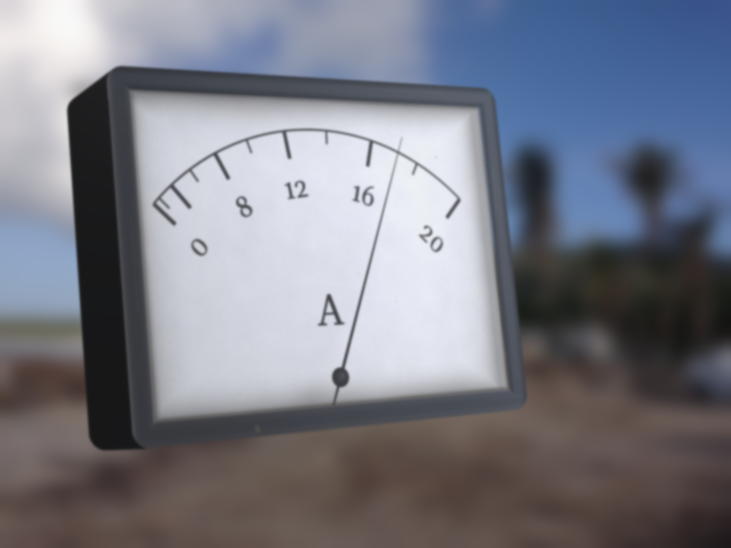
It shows 17 A
